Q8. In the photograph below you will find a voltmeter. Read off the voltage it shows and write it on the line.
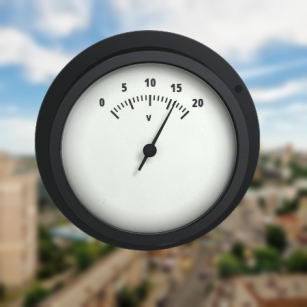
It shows 16 V
